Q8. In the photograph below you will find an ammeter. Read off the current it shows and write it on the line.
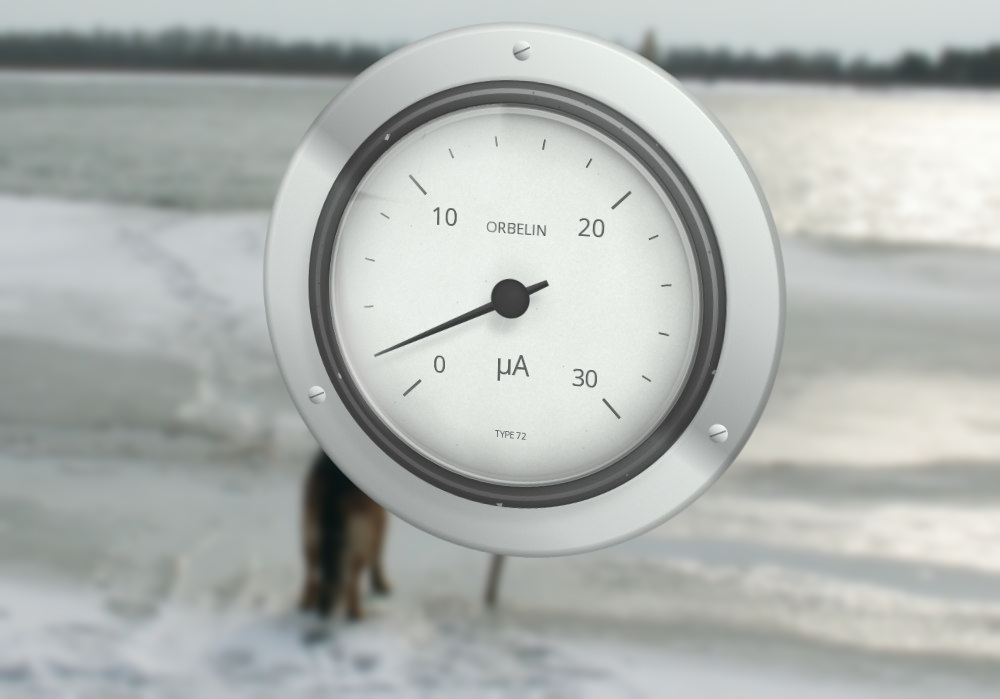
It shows 2 µA
